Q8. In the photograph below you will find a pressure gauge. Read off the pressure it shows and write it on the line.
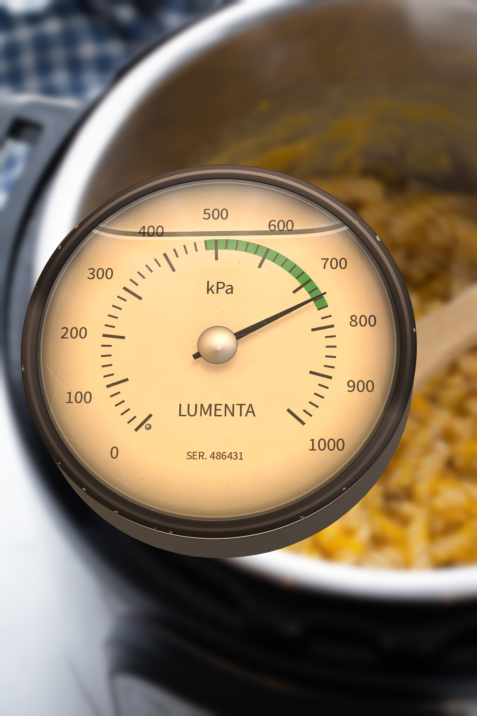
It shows 740 kPa
